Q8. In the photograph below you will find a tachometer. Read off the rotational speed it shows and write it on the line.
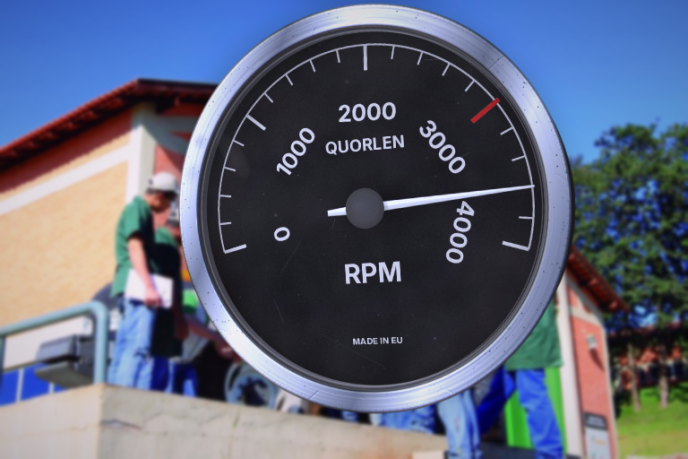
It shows 3600 rpm
